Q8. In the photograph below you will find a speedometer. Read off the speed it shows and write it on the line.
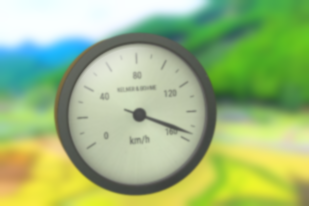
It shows 155 km/h
